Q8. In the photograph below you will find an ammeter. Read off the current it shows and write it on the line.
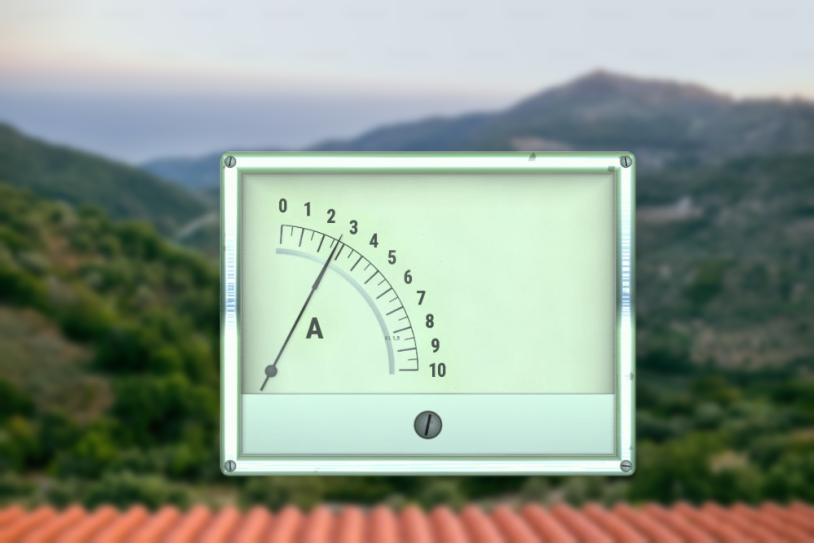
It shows 2.75 A
